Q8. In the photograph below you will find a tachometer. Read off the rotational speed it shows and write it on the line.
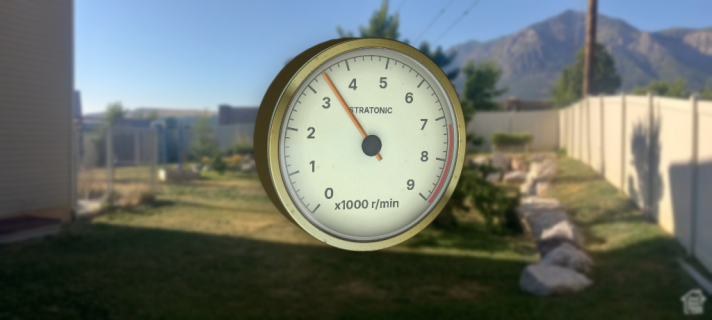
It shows 3400 rpm
